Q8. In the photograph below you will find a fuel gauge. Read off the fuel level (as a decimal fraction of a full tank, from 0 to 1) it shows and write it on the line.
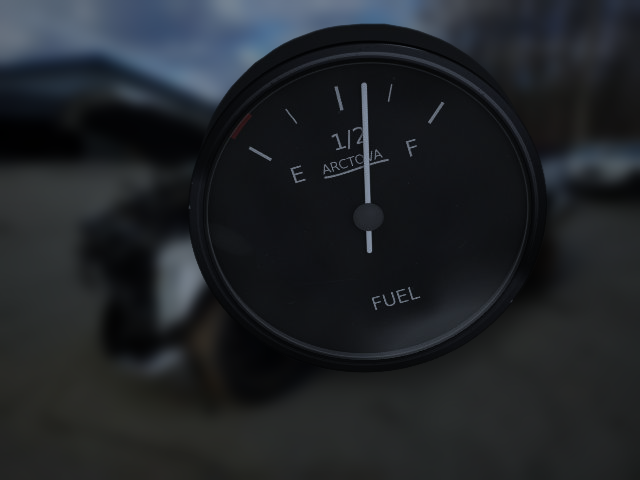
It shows 0.625
